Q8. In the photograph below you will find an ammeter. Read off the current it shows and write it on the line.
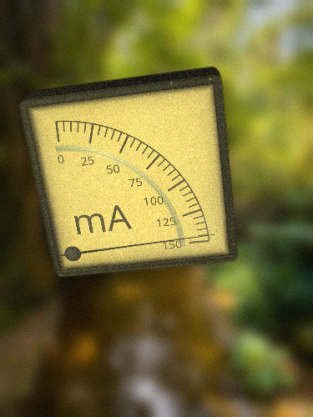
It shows 145 mA
